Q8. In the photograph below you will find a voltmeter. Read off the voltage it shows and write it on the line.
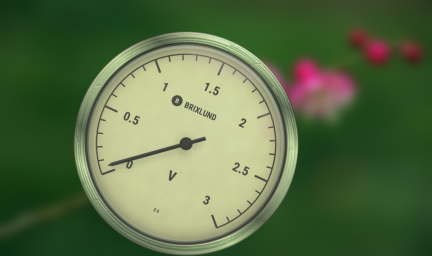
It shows 0.05 V
